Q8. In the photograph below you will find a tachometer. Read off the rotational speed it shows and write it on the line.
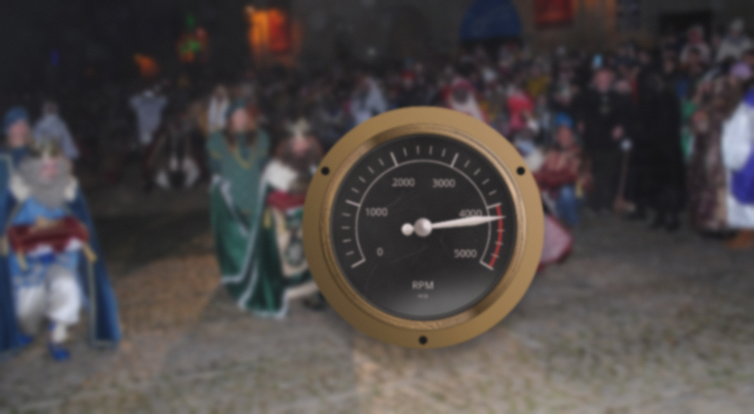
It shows 4200 rpm
